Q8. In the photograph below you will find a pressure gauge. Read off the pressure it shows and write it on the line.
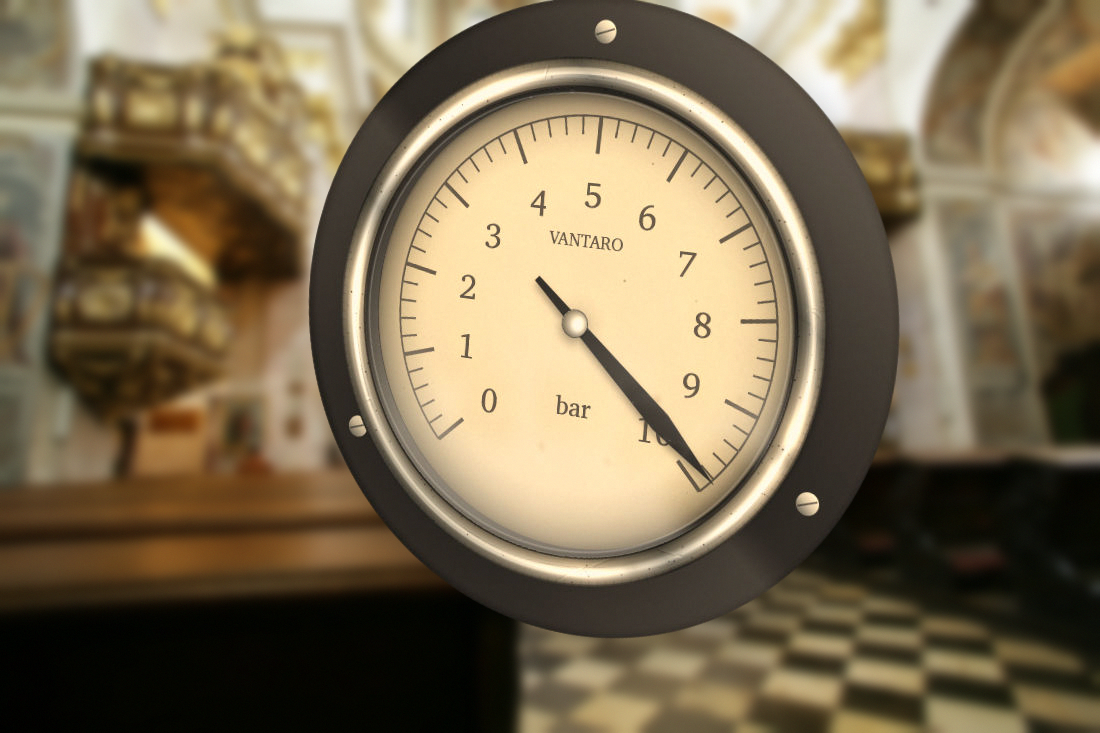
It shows 9.8 bar
